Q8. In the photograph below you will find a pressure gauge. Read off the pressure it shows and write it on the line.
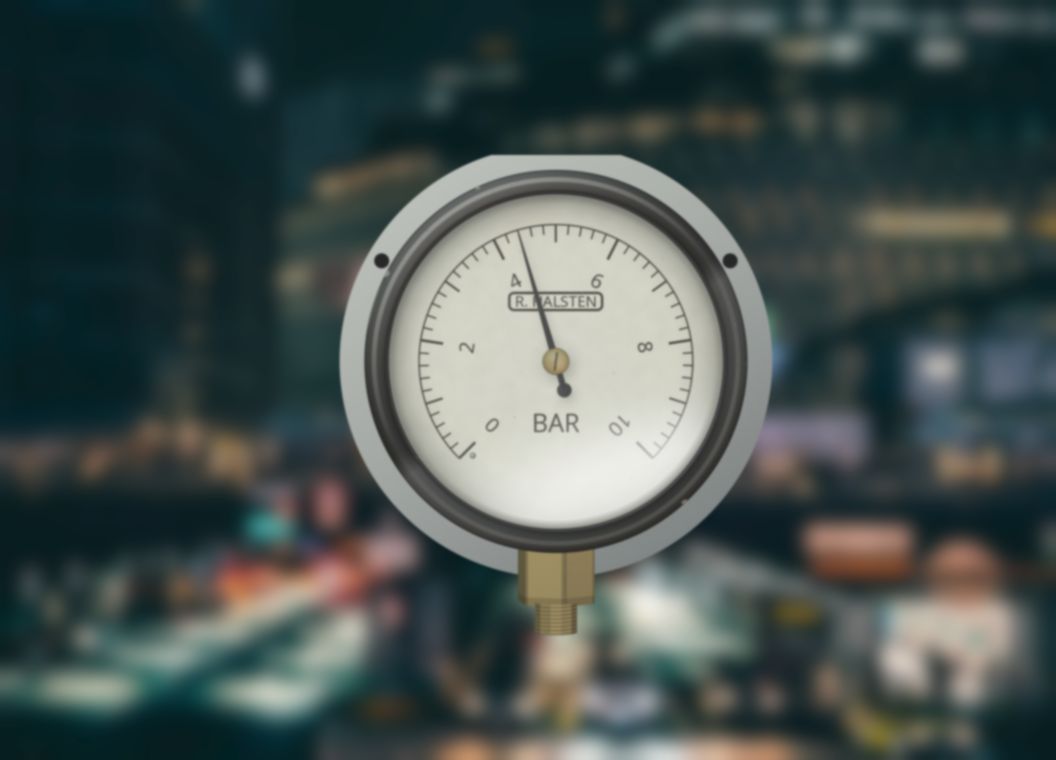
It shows 4.4 bar
